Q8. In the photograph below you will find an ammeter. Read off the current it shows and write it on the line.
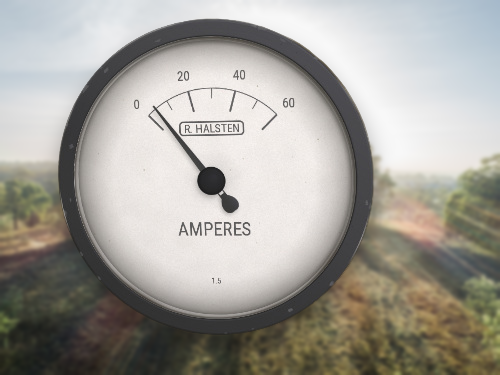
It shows 5 A
